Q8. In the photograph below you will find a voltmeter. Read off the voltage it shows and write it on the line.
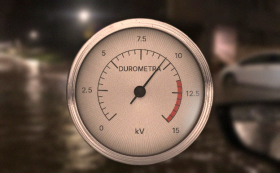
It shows 9.5 kV
